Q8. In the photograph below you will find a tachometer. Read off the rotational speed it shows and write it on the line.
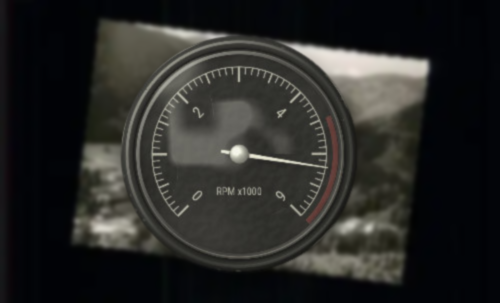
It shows 5200 rpm
